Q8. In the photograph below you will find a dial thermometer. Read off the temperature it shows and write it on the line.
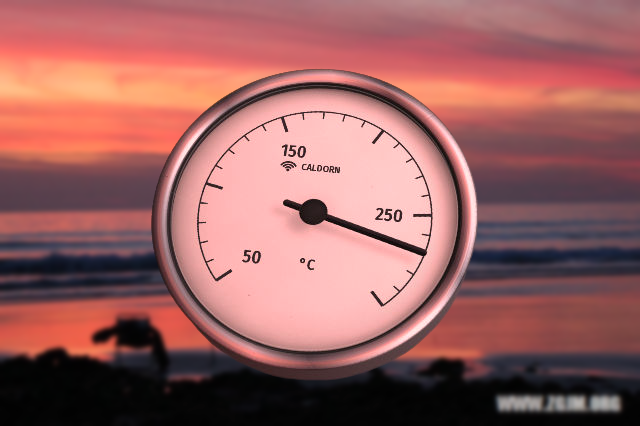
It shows 270 °C
